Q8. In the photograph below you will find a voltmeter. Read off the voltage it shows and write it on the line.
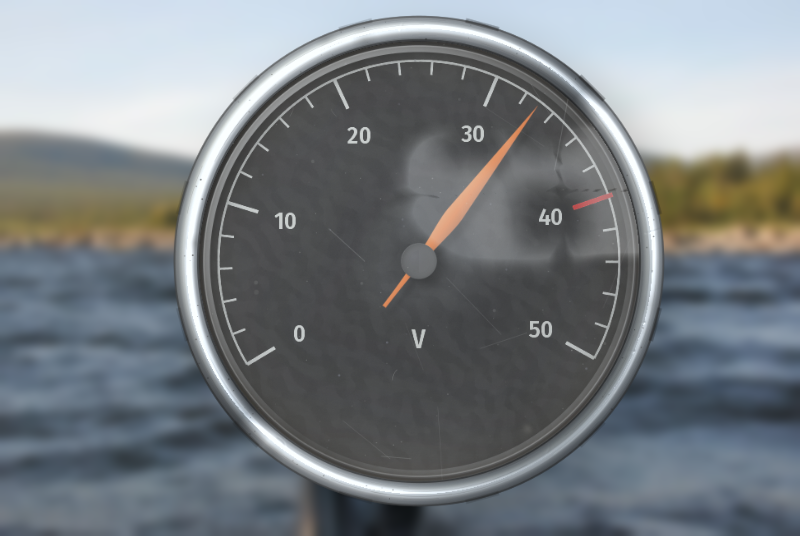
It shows 33 V
